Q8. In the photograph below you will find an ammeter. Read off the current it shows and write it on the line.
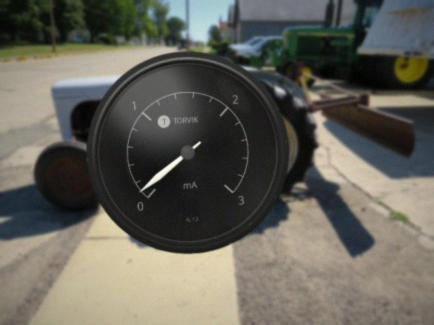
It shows 0.1 mA
